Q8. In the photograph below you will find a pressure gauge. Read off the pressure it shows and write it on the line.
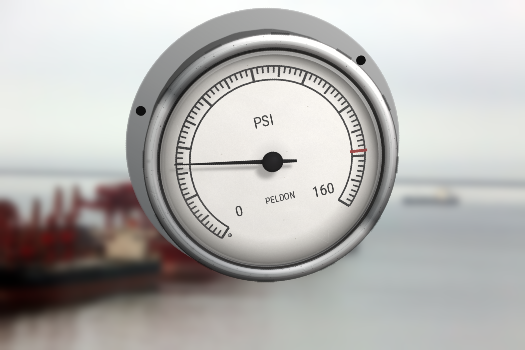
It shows 34 psi
